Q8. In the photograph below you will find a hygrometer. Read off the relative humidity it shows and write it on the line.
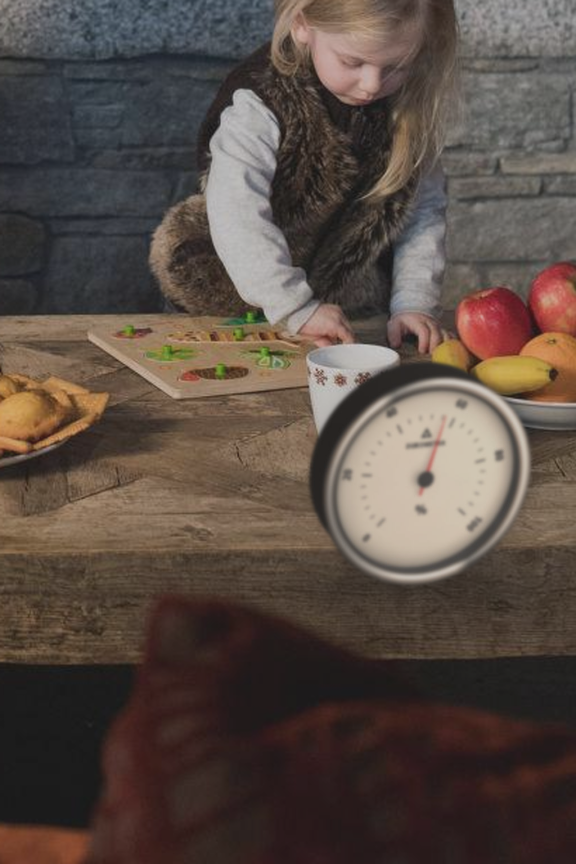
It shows 56 %
